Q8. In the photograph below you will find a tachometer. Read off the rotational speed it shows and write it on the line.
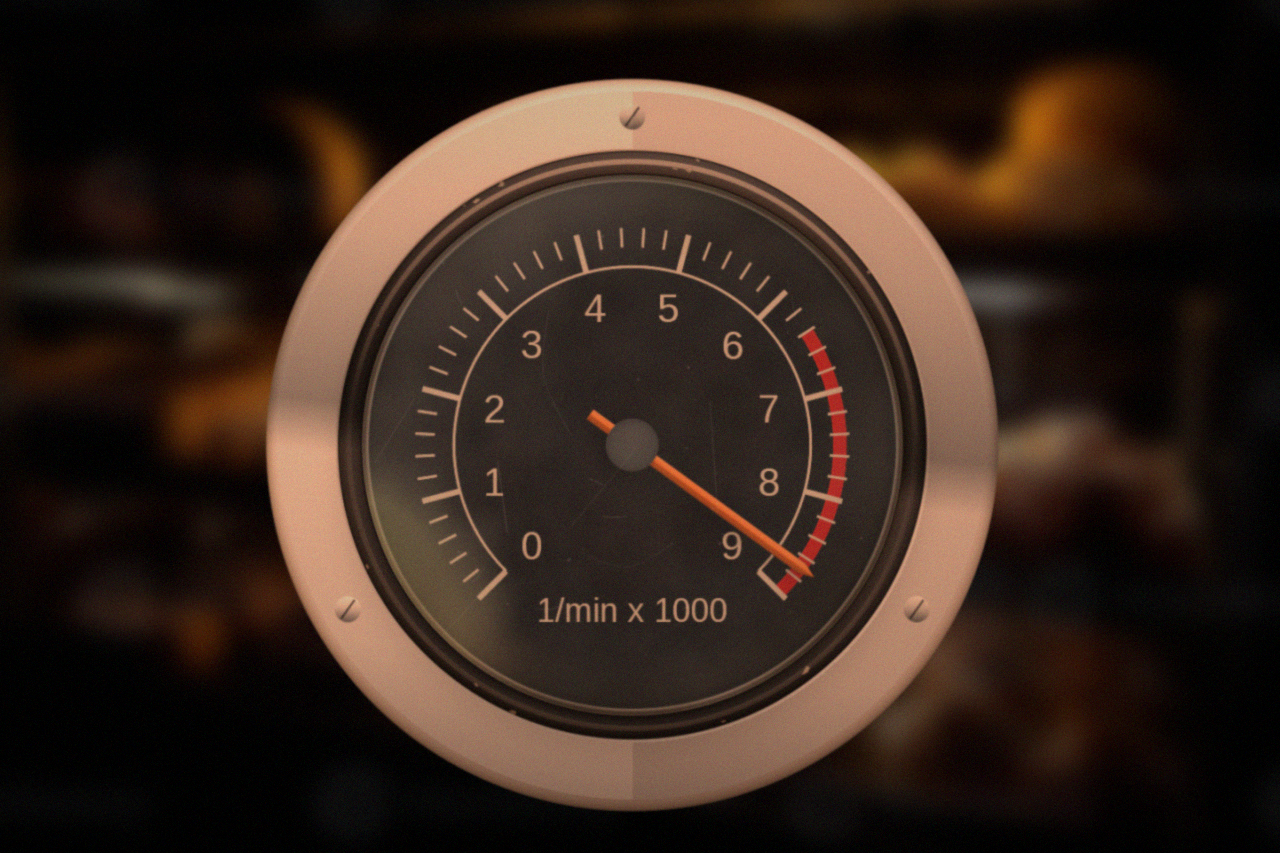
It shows 8700 rpm
